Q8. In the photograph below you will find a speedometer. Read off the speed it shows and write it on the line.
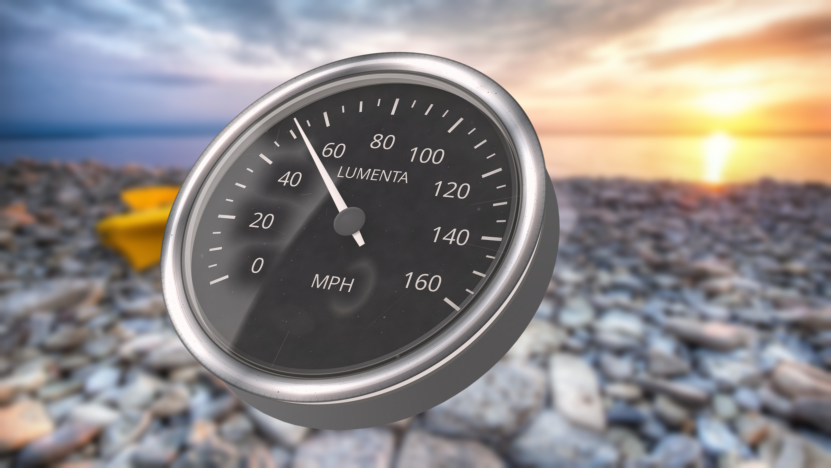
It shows 52.5 mph
